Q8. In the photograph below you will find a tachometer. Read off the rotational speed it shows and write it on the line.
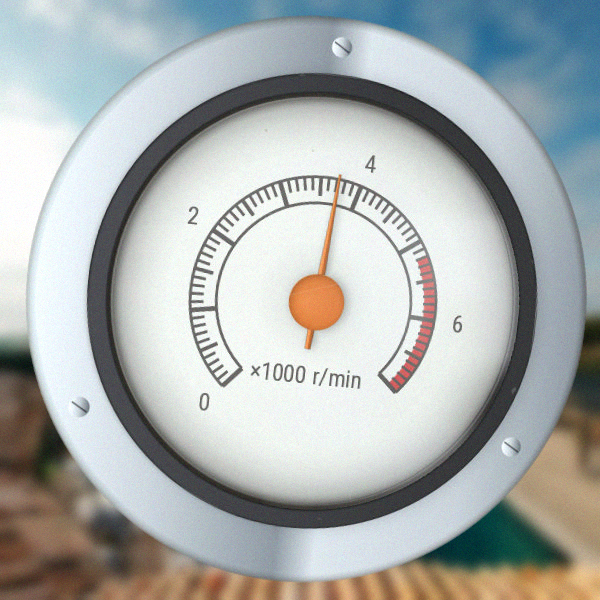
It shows 3700 rpm
